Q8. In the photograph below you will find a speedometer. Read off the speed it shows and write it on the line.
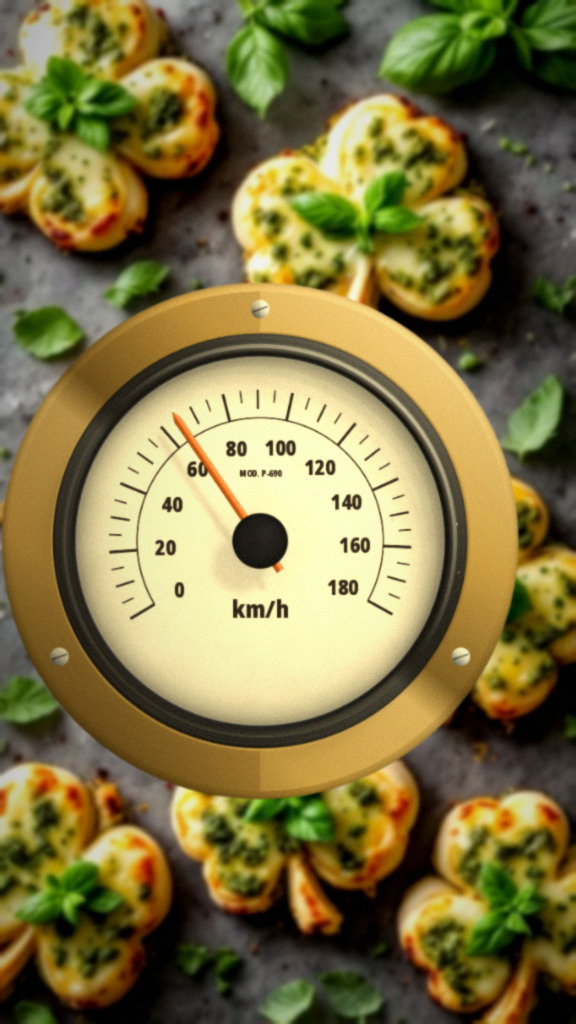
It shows 65 km/h
